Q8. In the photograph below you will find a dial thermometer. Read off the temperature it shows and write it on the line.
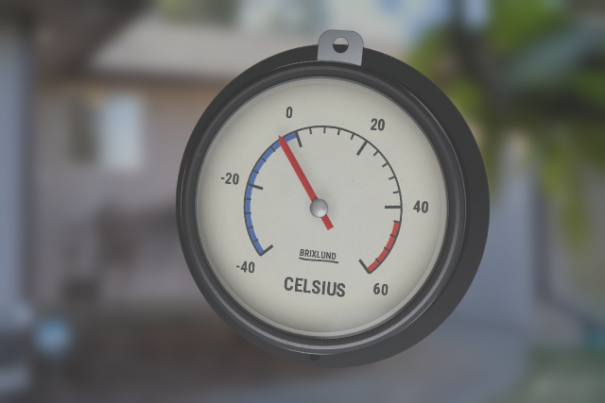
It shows -4 °C
